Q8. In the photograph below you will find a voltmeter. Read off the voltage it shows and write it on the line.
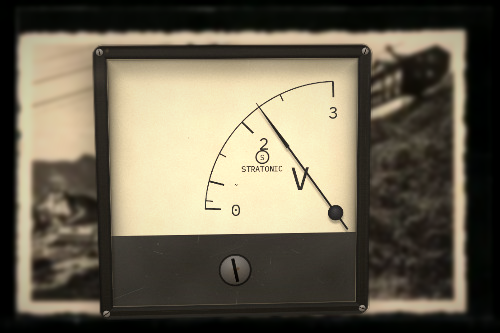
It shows 2.25 V
